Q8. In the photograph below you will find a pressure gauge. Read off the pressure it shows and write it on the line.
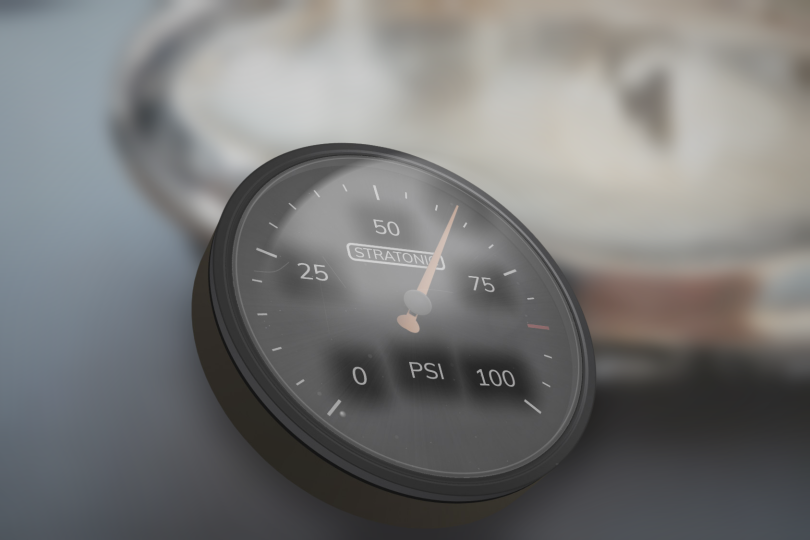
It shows 62.5 psi
